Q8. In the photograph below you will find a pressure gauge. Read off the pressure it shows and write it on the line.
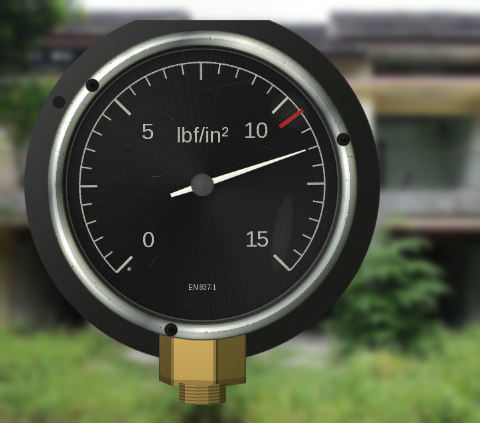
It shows 11.5 psi
